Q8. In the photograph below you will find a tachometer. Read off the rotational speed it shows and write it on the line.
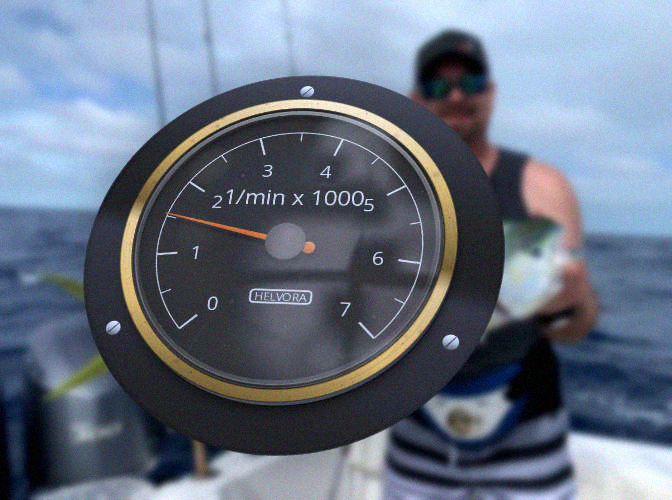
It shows 1500 rpm
